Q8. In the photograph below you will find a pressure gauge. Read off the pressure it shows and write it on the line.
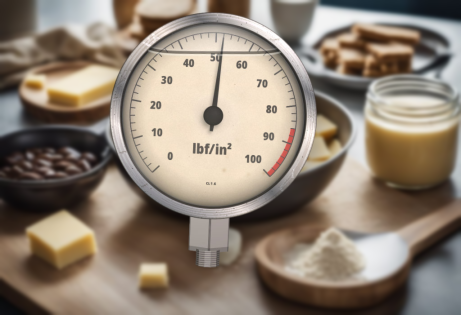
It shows 52 psi
